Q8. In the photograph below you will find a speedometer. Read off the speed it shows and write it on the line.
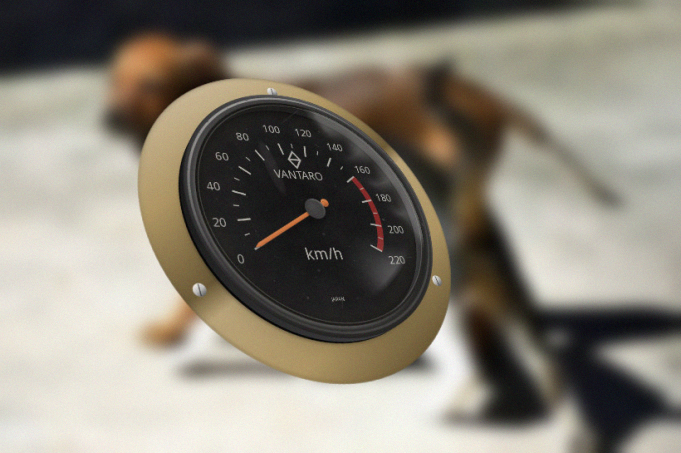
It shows 0 km/h
